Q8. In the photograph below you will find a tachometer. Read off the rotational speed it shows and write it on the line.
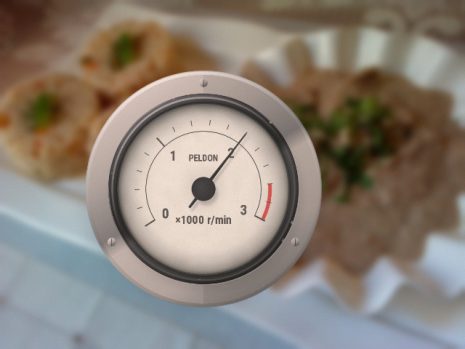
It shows 2000 rpm
